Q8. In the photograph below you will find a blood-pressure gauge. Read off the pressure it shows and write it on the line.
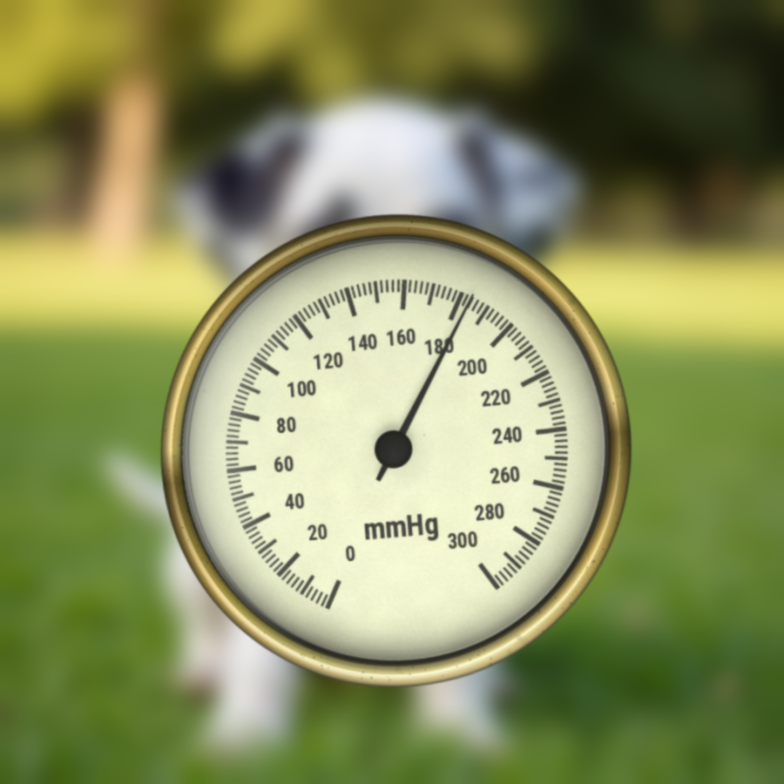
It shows 184 mmHg
